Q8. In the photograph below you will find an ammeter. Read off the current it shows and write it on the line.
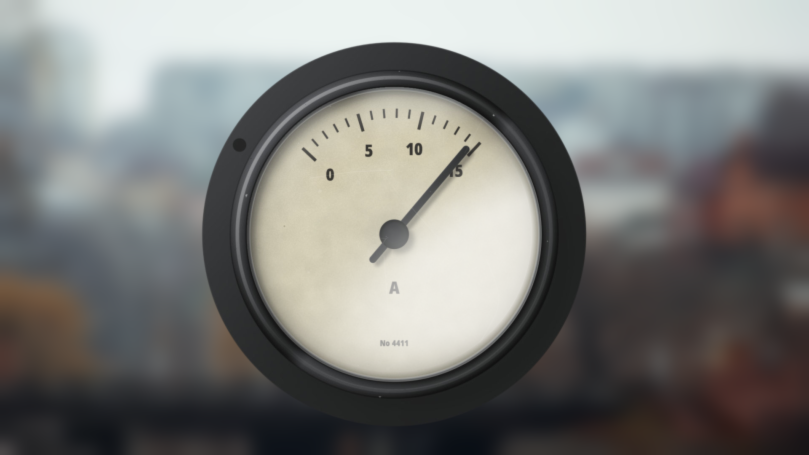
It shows 14.5 A
